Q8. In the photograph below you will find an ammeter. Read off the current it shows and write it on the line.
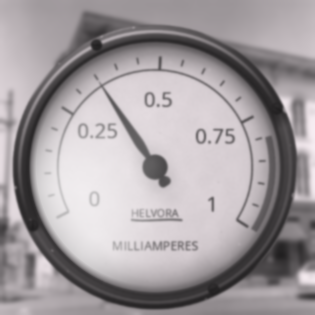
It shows 0.35 mA
